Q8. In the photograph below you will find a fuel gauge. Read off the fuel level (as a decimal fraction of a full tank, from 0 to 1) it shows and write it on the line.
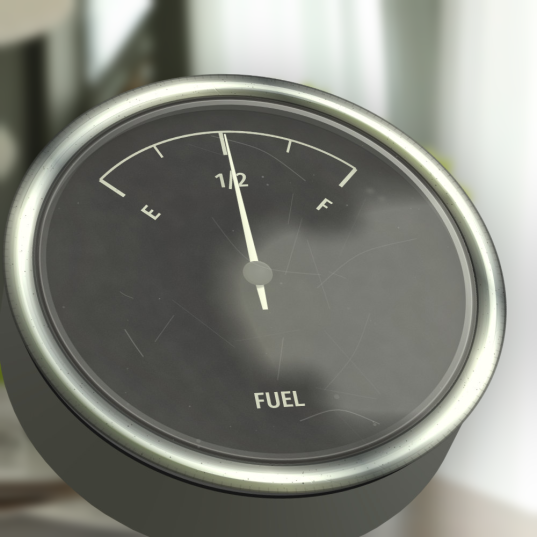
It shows 0.5
